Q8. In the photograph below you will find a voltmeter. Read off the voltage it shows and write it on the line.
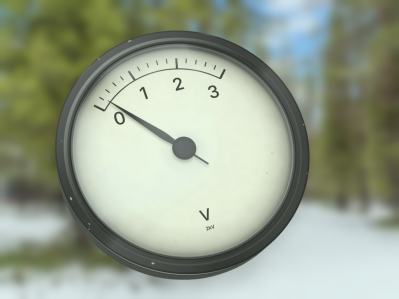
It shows 0.2 V
